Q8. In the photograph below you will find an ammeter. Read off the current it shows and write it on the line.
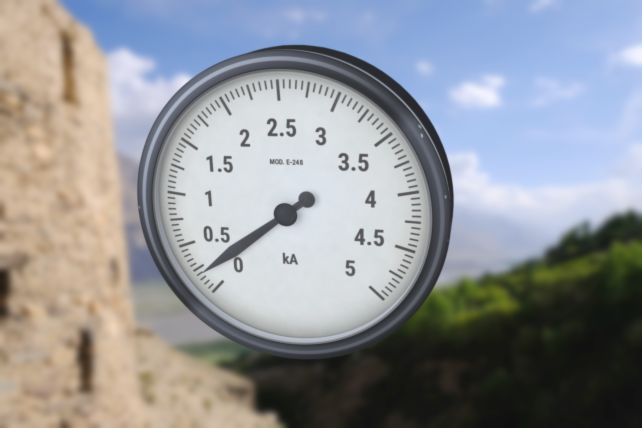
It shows 0.2 kA
